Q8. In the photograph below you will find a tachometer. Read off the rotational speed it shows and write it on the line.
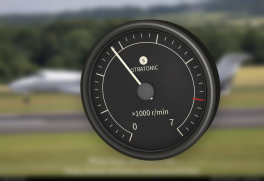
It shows 2800 rpm
